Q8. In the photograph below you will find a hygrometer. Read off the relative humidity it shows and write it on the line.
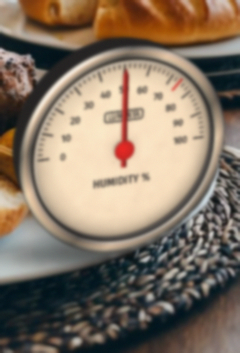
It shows 50 %
